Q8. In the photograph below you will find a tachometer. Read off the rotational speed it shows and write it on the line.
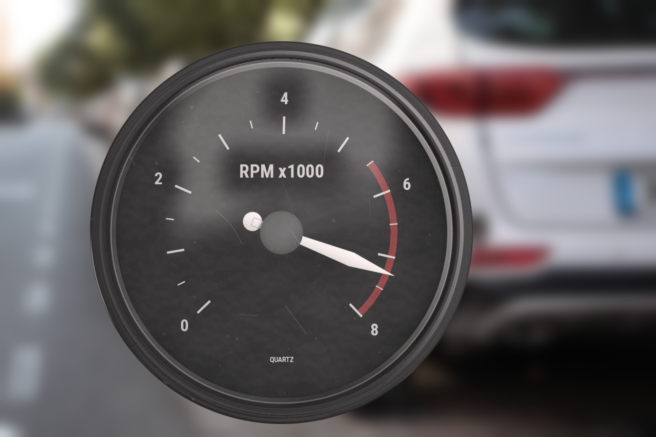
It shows 7250 rpm
